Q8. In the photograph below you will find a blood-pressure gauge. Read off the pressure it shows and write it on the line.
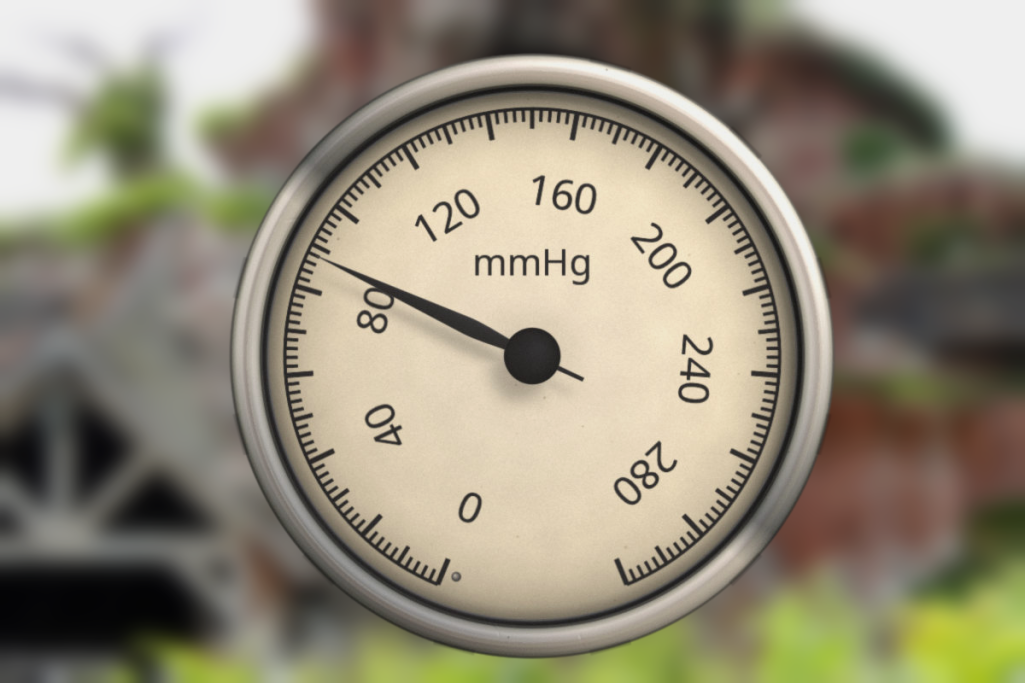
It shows 88 mmHg
